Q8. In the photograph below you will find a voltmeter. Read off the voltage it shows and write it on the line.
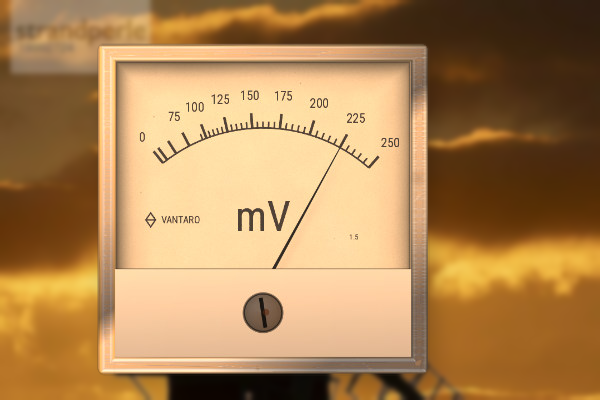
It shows 225 mV
